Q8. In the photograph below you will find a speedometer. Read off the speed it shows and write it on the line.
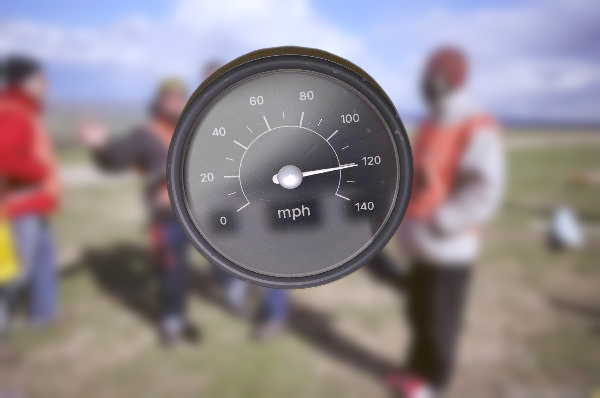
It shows 120 mph
